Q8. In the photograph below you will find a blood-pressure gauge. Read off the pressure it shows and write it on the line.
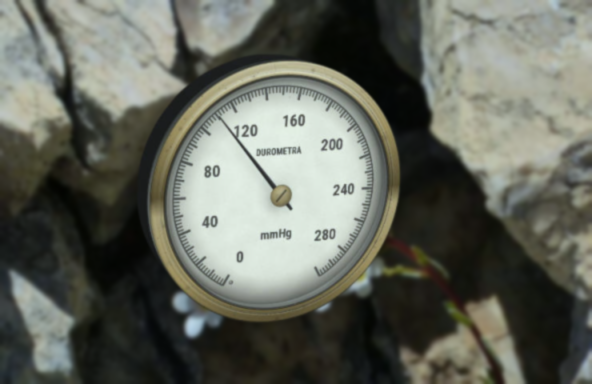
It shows 110 mmHg
